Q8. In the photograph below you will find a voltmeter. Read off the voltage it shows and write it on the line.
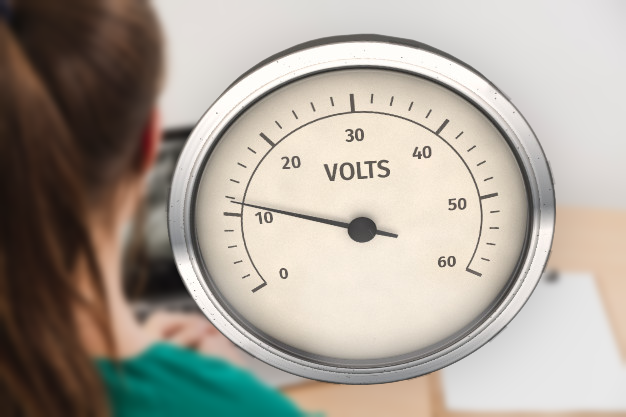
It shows 12 V
